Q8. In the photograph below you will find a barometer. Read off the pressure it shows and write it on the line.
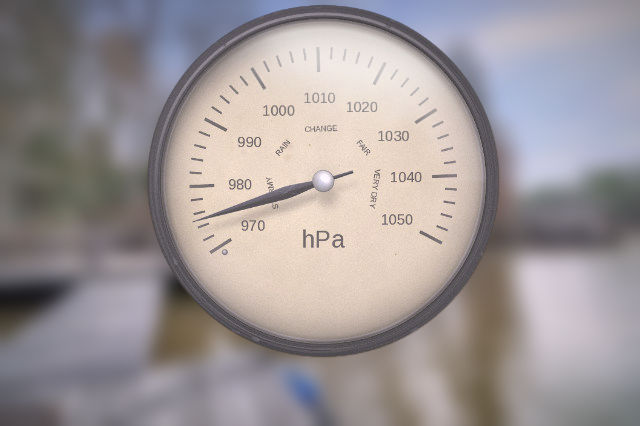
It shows 975 hPa
